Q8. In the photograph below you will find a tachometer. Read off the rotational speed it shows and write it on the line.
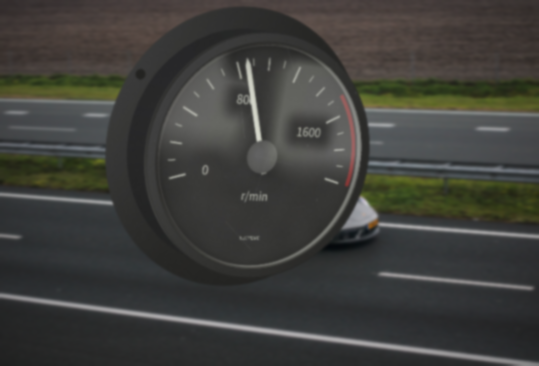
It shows 850 rpm
